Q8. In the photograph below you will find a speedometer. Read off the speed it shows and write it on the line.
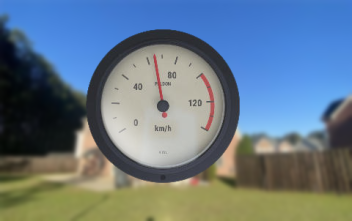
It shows 65 km/h
